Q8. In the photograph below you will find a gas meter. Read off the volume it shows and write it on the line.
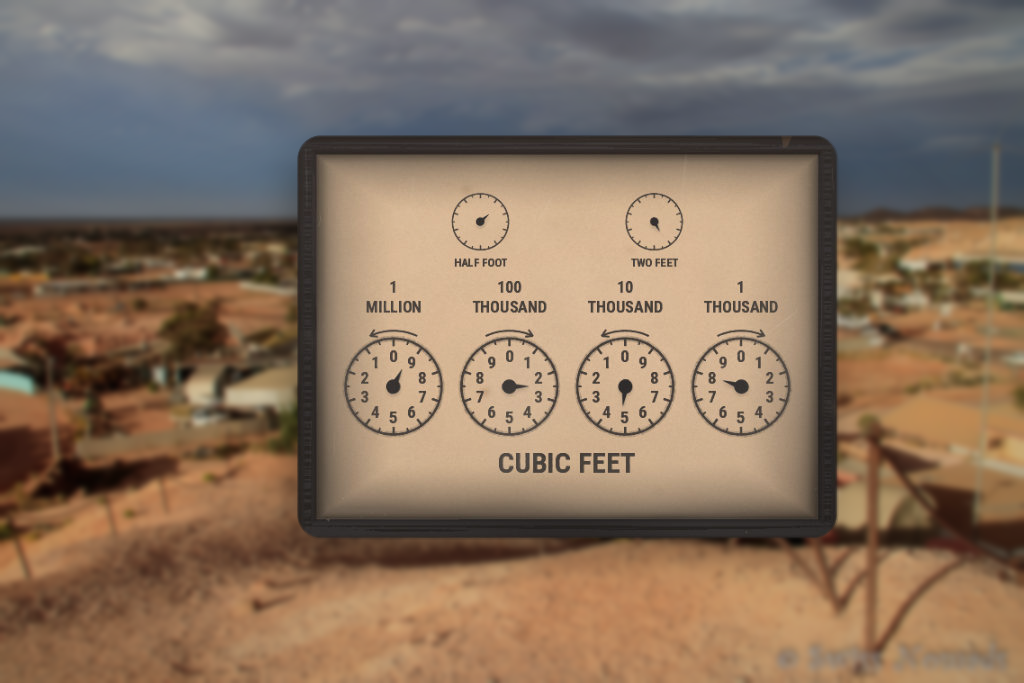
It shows 924800 ft³
